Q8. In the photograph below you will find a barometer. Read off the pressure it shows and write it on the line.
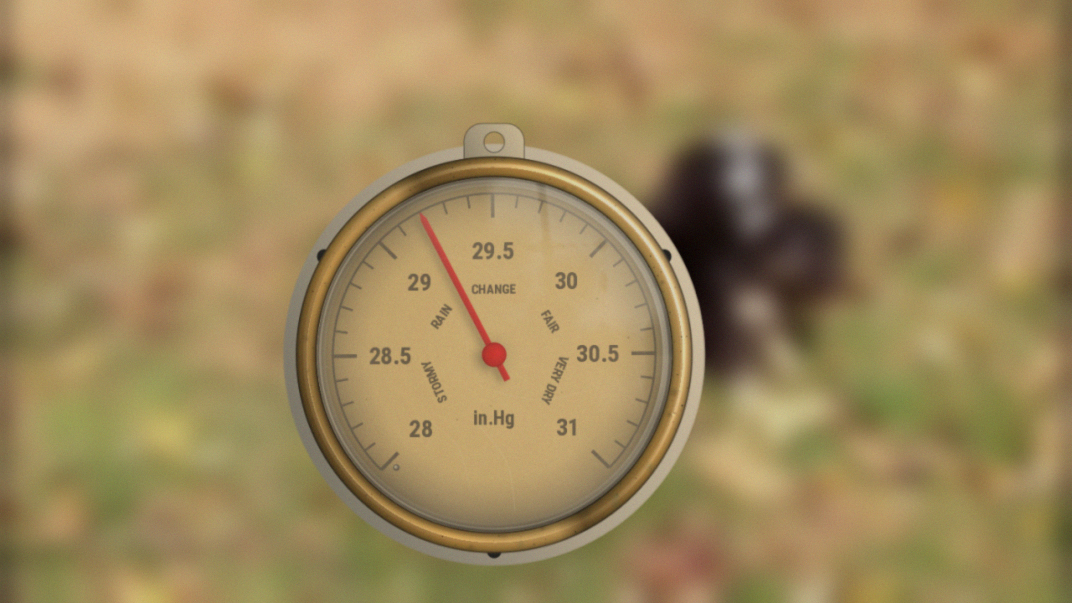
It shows 29.2 inHg
